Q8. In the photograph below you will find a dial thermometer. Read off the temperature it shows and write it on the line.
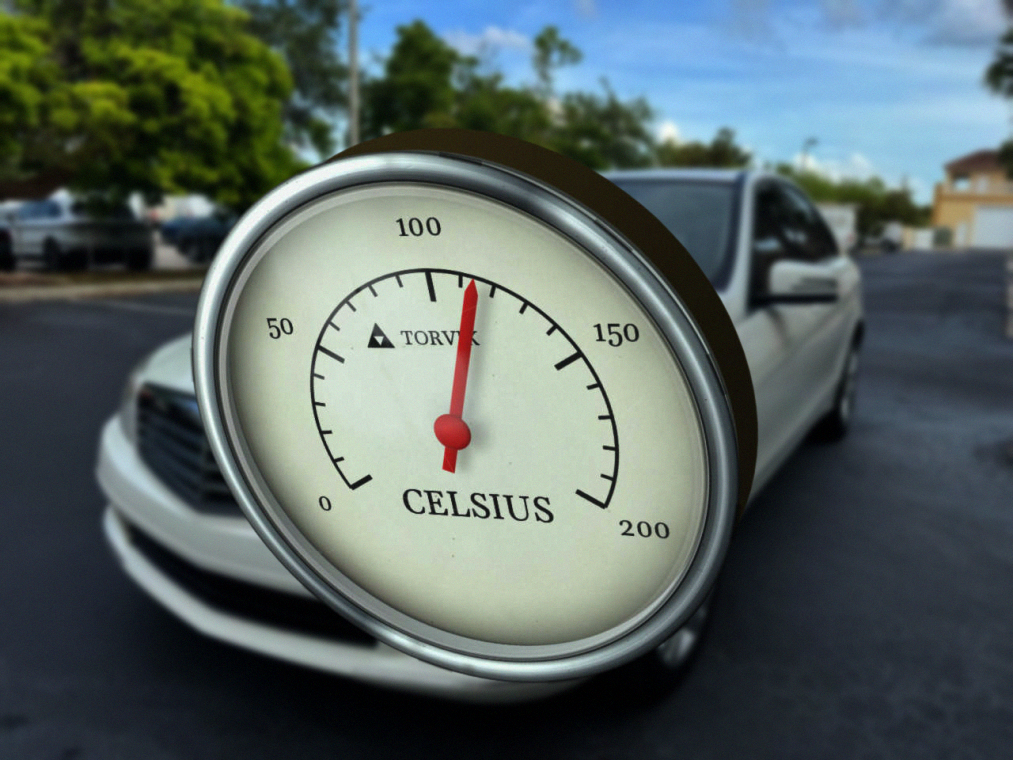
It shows 115 °C
